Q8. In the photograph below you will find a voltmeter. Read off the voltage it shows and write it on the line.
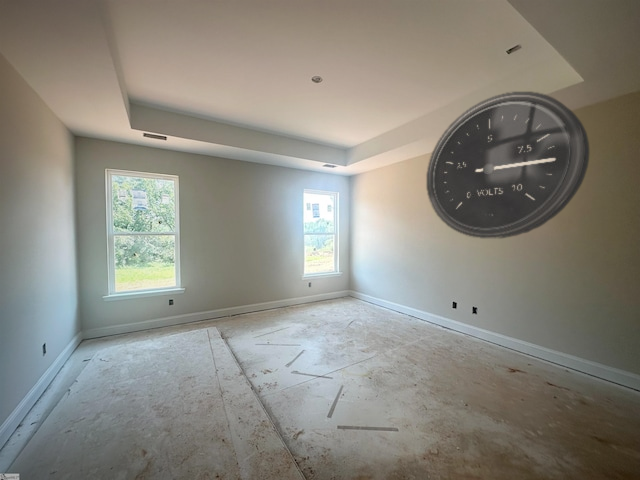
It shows 8.5 V
